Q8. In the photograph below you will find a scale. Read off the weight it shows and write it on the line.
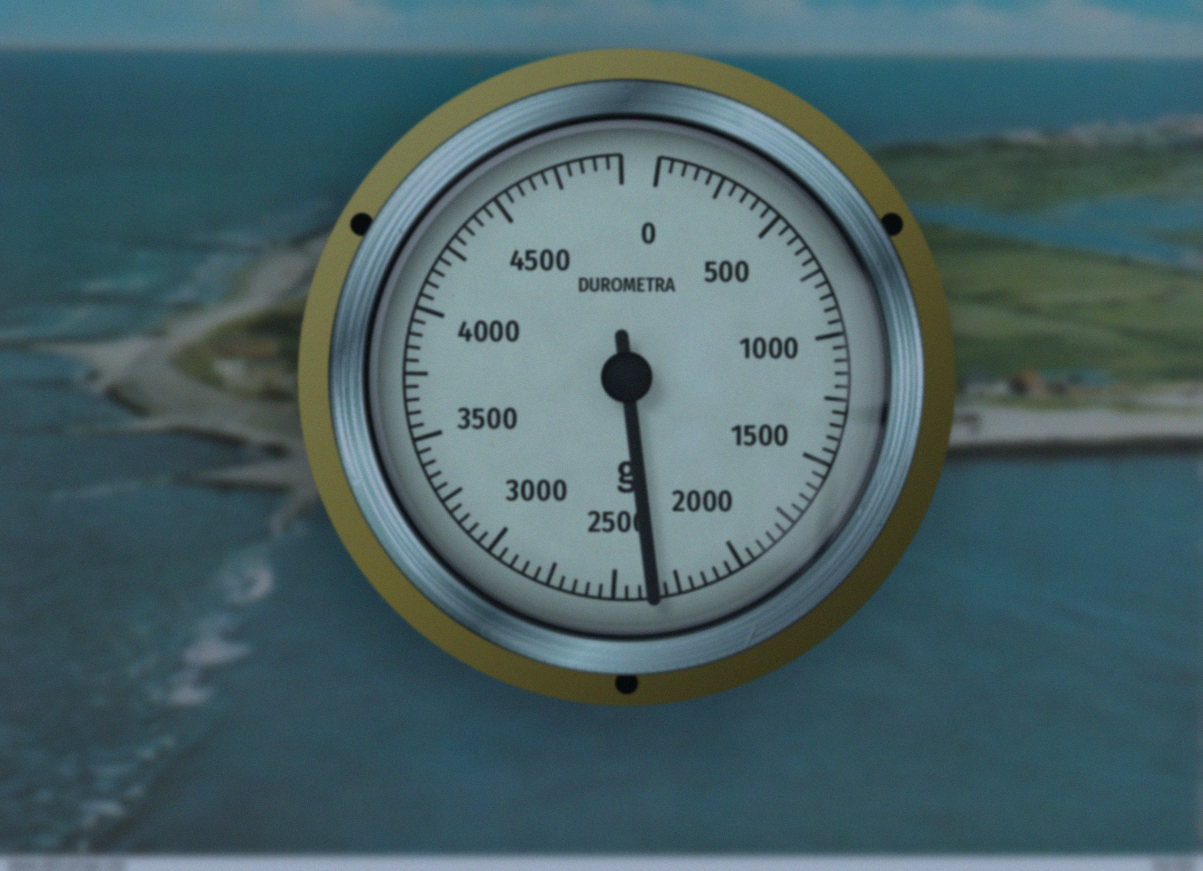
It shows 2350 g
